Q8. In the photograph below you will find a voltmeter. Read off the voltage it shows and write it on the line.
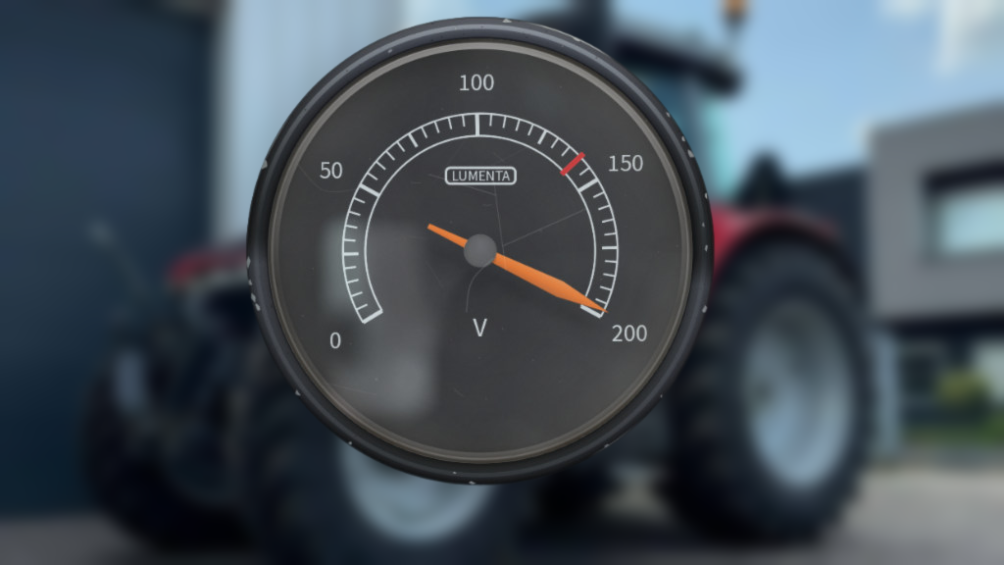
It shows 197.5 V
